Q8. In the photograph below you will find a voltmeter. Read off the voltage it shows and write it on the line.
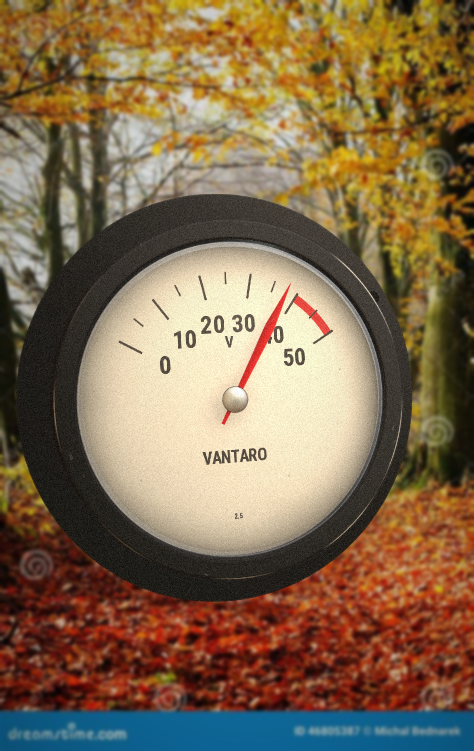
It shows 37.5 V
